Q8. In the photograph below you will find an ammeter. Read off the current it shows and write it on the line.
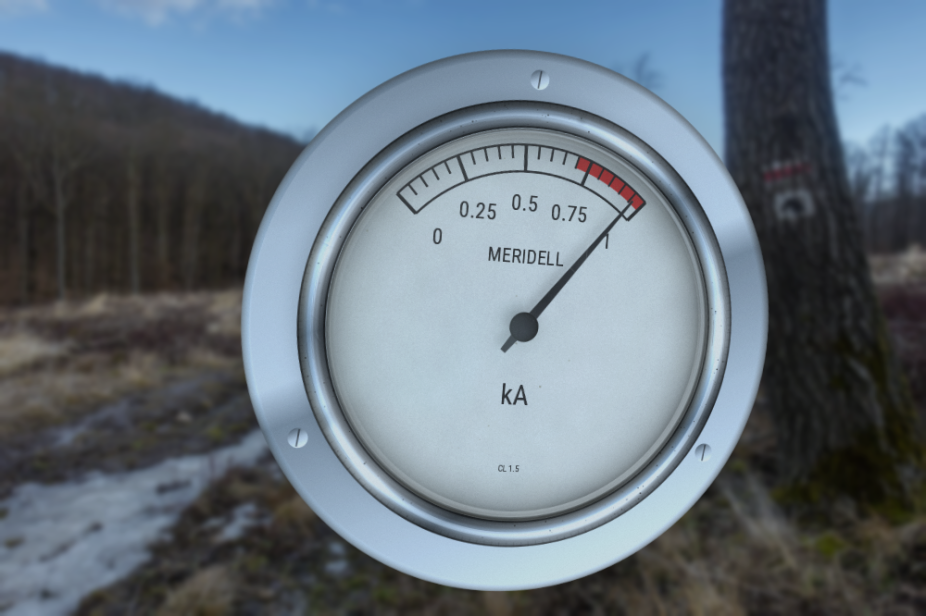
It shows 0.95 kA
